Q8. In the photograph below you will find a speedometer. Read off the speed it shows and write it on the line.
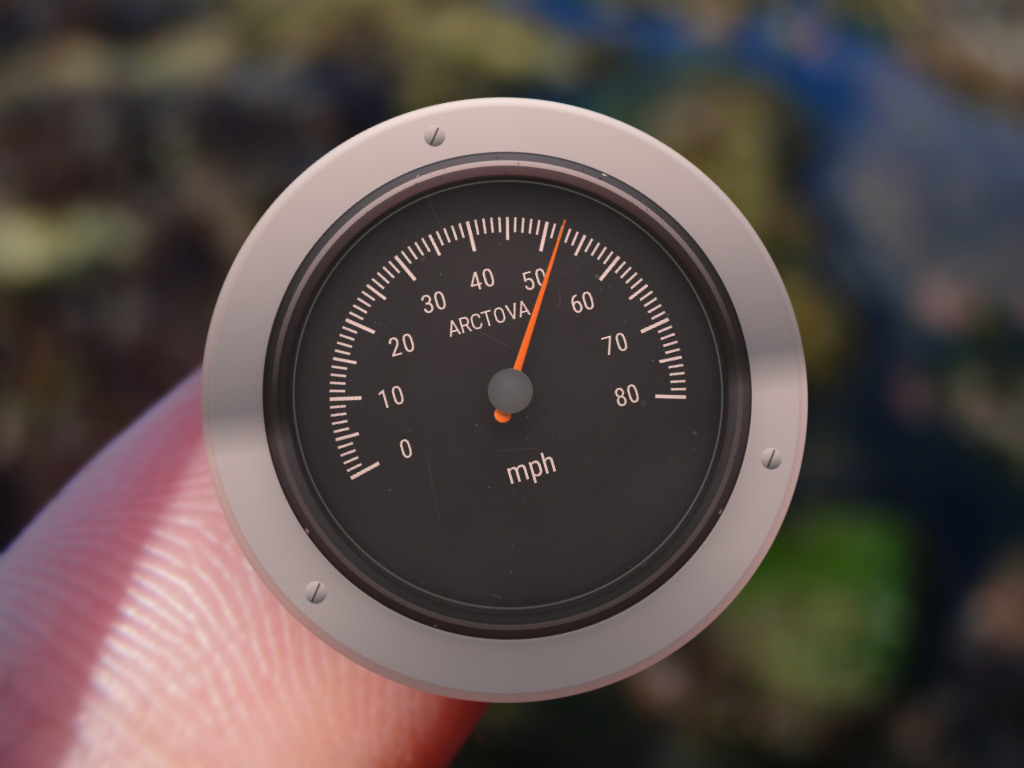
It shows 52 mph
